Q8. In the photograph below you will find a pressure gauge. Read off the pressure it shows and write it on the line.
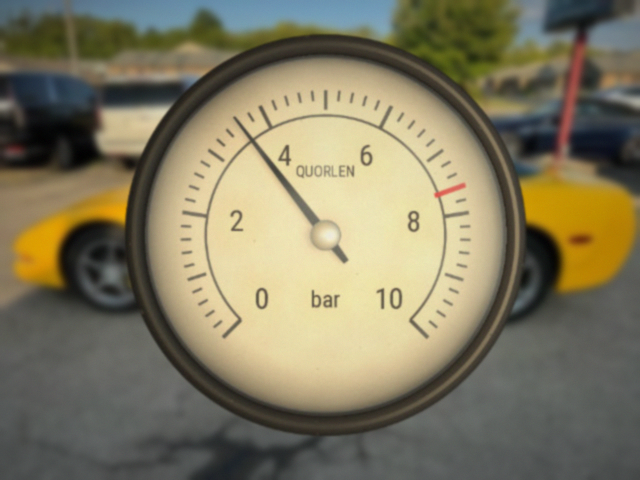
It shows 3.6 bar
